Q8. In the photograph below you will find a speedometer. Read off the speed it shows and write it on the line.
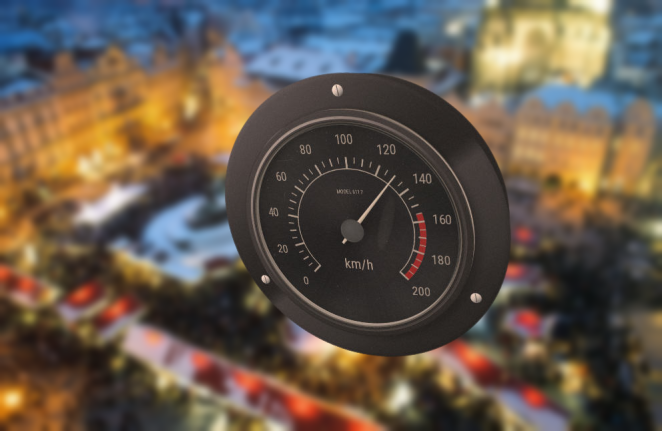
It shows 130 km/h
